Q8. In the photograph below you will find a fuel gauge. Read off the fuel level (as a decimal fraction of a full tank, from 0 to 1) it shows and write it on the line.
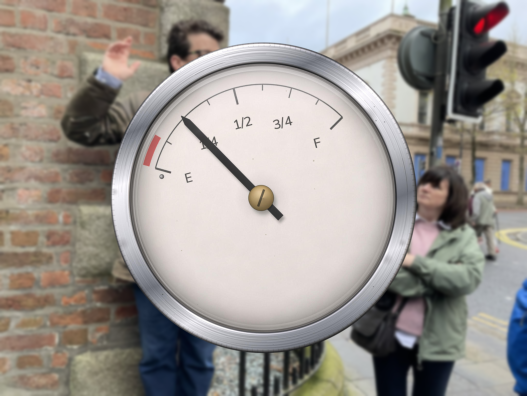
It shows 0.25
